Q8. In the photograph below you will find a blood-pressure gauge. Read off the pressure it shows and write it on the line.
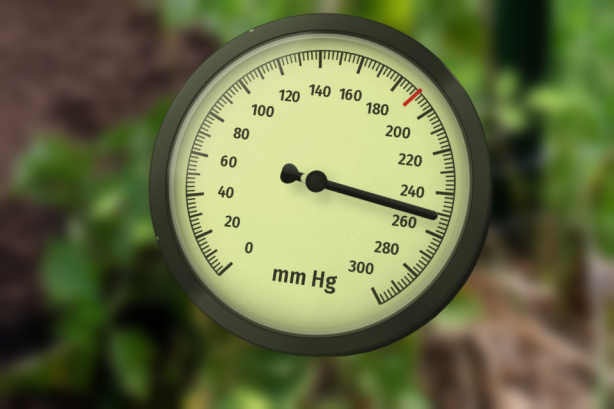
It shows 252 mmHg
